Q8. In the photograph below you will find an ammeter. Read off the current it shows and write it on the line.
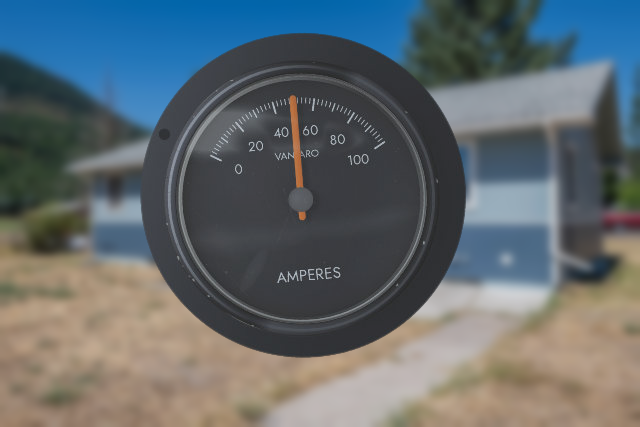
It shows 50 A
